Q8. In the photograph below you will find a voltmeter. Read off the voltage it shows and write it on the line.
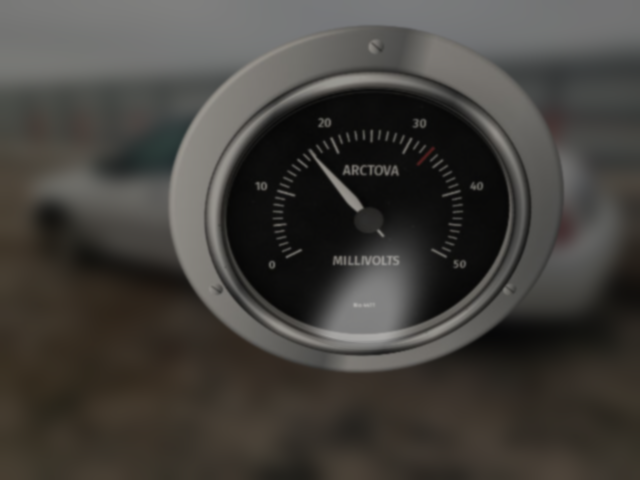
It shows 17 mV
